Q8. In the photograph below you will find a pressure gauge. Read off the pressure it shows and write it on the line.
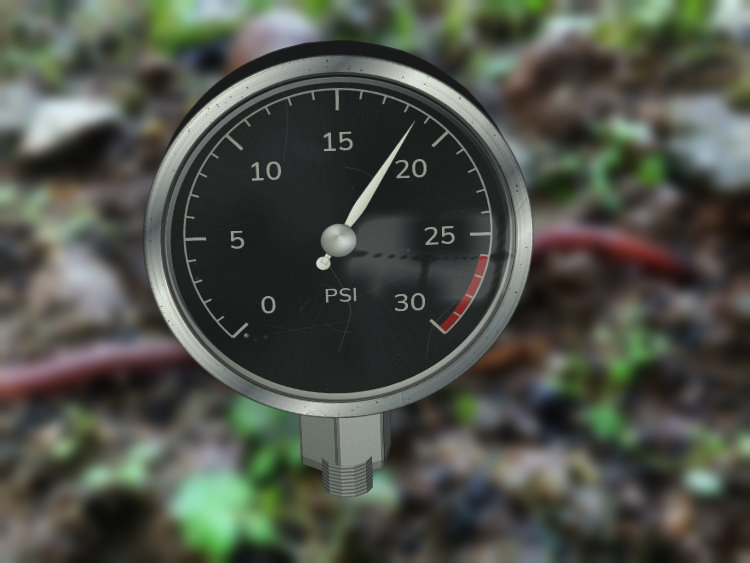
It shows 18.5 psi
